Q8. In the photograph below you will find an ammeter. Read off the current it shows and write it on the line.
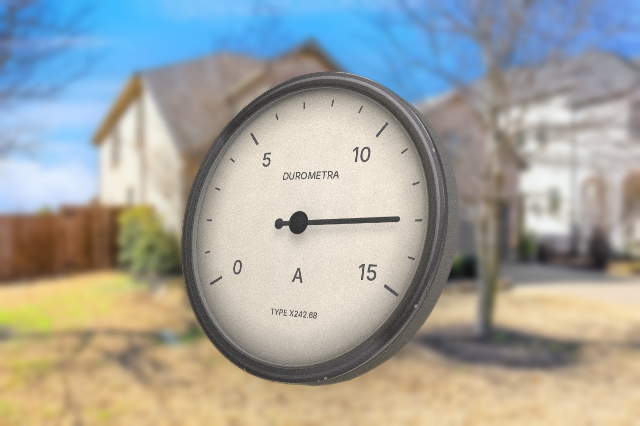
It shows 13 A
